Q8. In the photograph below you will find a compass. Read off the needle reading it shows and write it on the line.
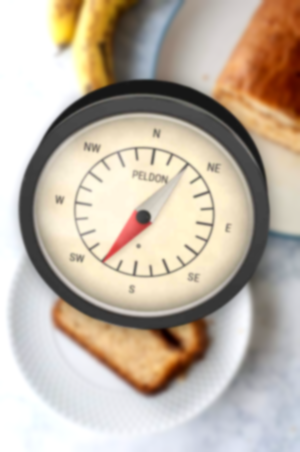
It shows 210 °
